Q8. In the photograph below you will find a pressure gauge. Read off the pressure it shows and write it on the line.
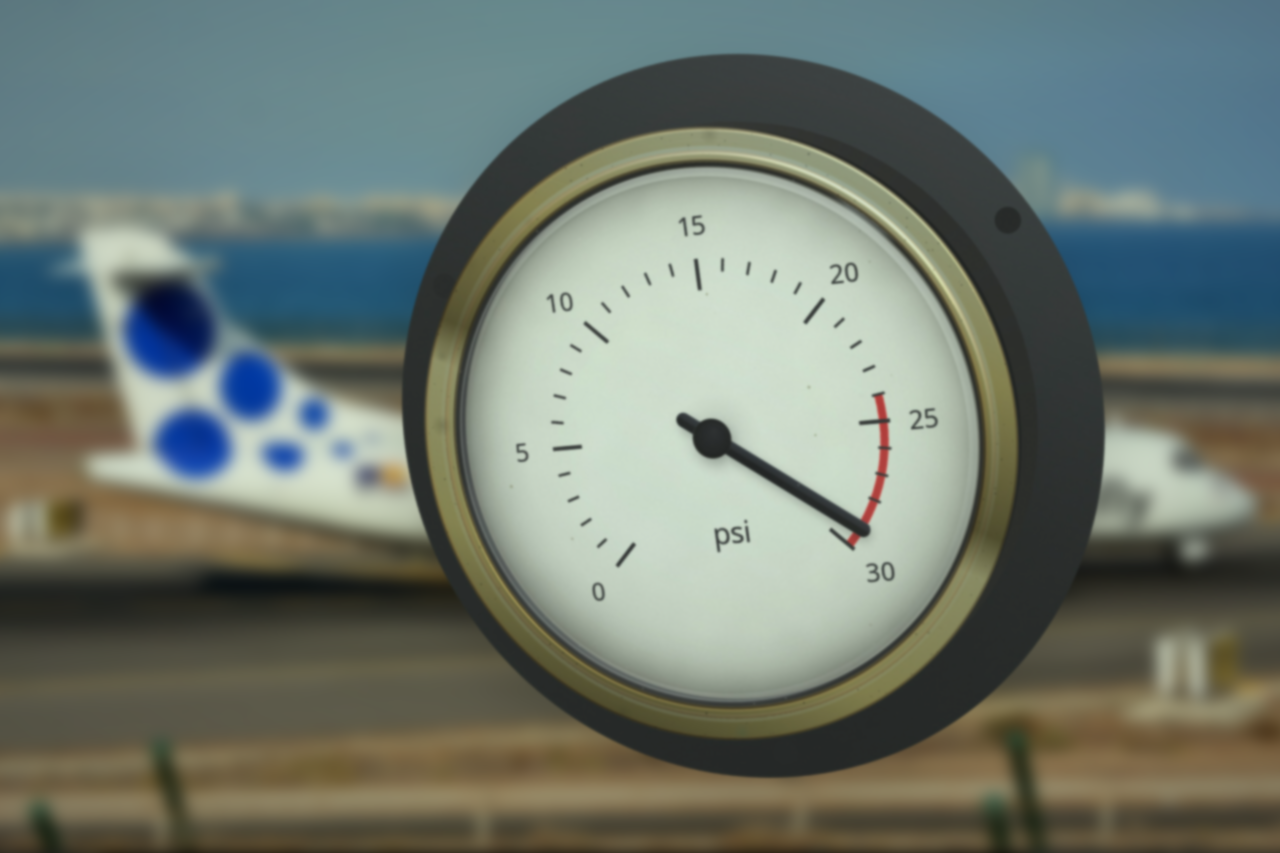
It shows 29 psi
